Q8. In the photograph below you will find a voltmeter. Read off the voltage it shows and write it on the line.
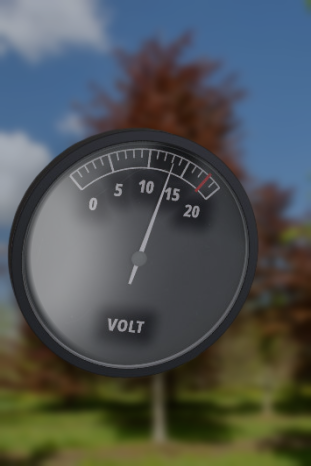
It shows 13 V
